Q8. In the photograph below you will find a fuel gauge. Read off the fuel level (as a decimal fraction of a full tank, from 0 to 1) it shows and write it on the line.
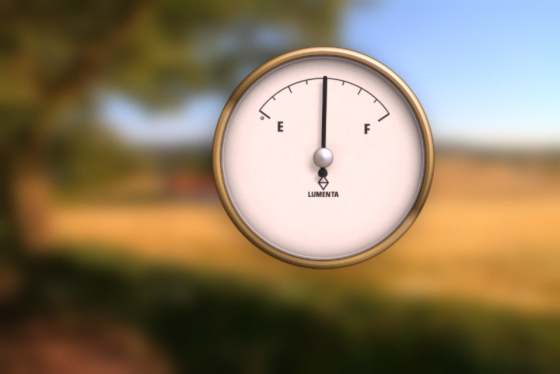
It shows 0.5
